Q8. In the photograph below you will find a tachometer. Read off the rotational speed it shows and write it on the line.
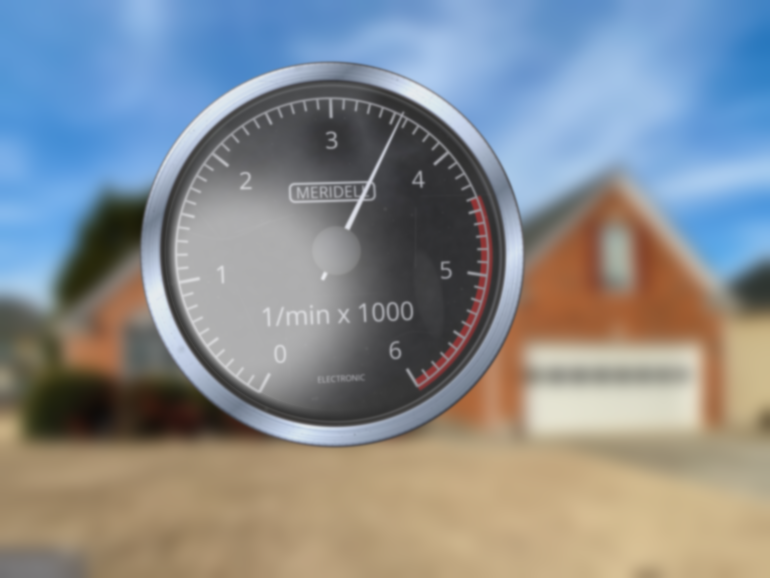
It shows 3550 rpm
